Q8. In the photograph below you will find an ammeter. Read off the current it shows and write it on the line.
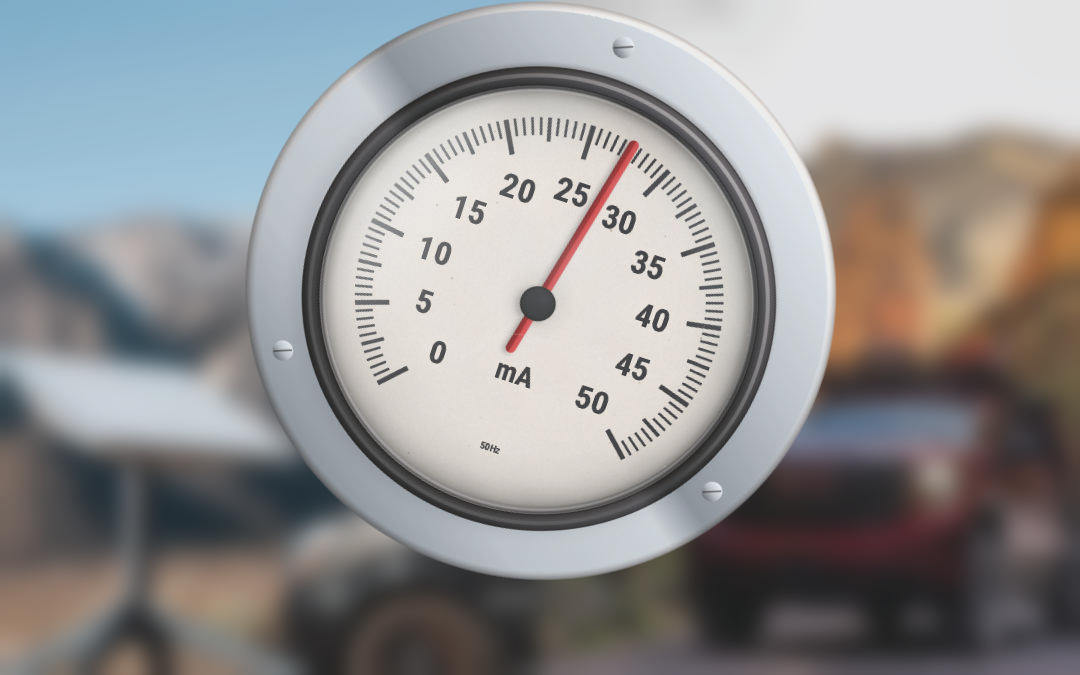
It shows 27.5 mA
